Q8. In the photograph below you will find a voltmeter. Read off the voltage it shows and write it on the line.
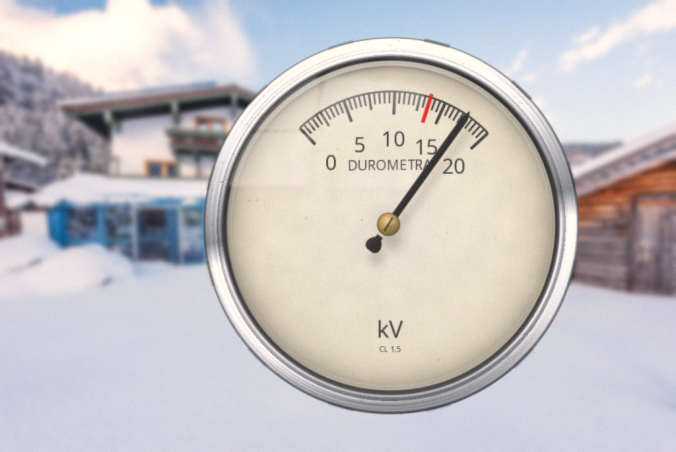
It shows 17.5 kV
